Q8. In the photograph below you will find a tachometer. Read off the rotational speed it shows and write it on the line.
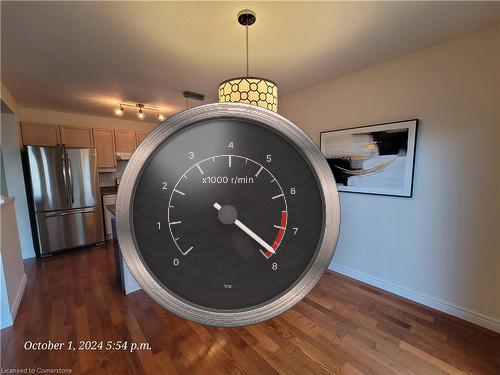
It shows 7750 rpm
